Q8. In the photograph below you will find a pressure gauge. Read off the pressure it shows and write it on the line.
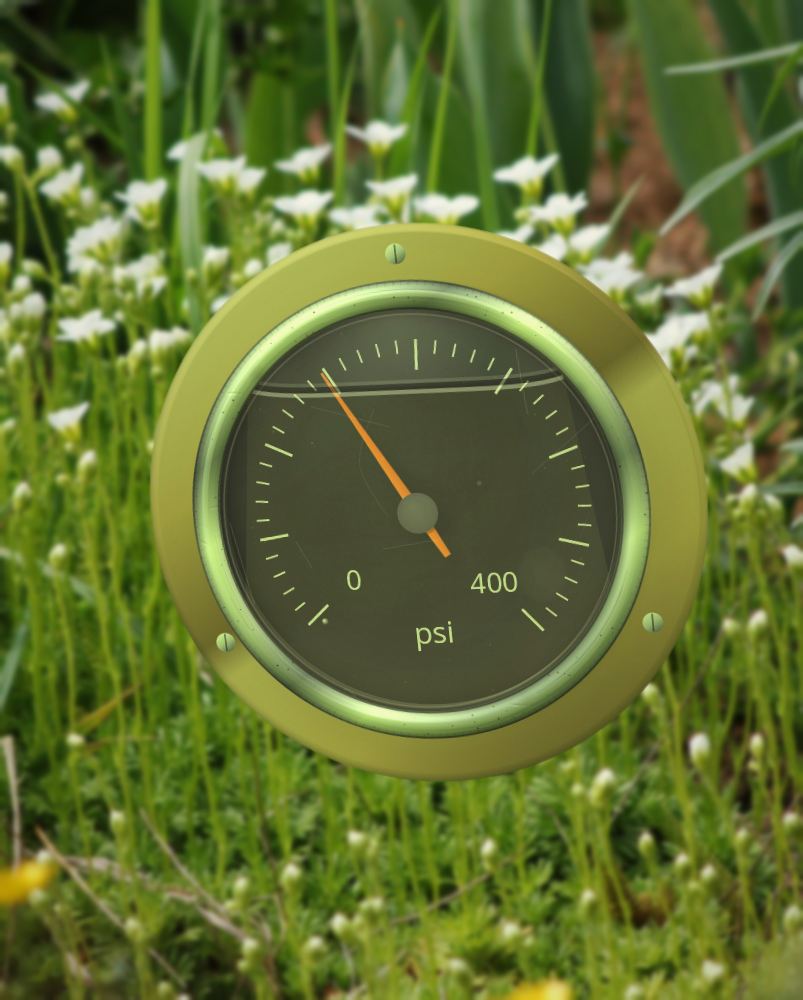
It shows 150 psi
